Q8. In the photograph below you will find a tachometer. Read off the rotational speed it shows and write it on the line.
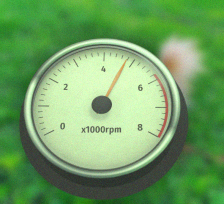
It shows 4800 rpm
